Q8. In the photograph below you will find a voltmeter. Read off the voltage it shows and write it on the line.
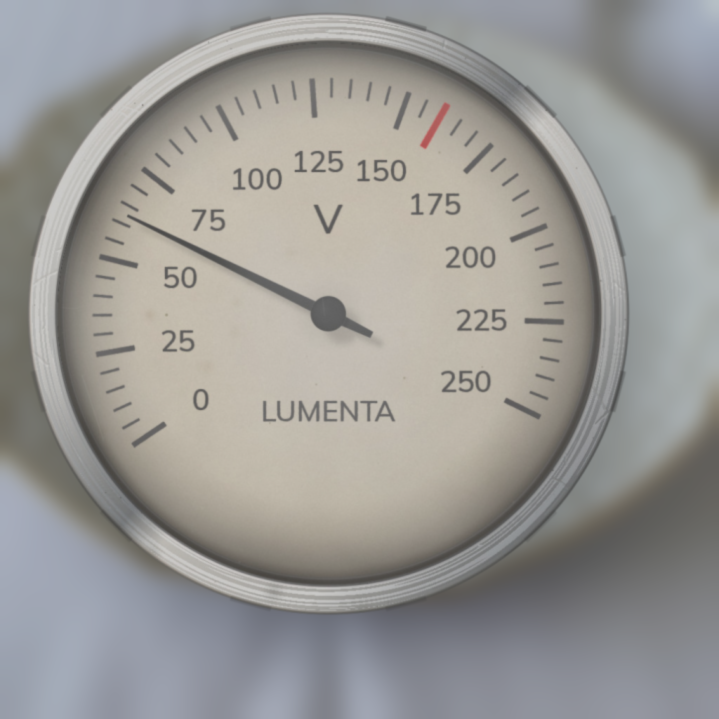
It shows 62.5 V
